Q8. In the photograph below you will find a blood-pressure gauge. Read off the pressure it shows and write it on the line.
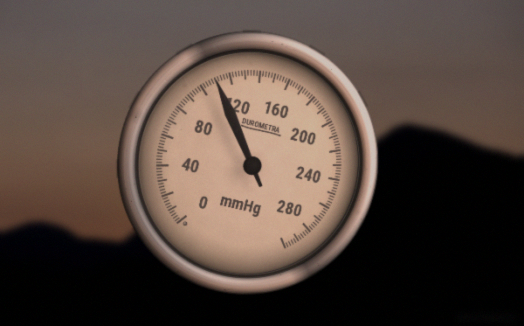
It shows 110 mmHg
